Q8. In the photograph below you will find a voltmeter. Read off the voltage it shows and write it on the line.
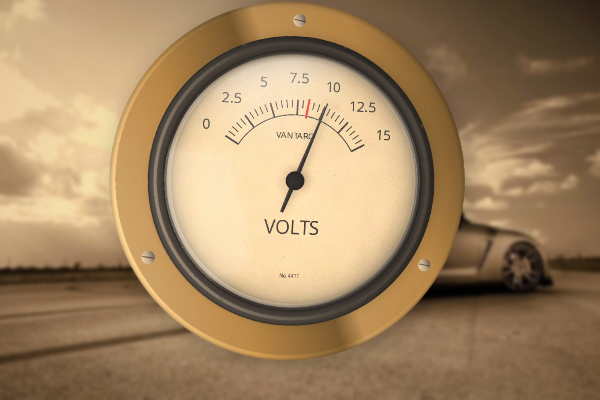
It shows 10 V
